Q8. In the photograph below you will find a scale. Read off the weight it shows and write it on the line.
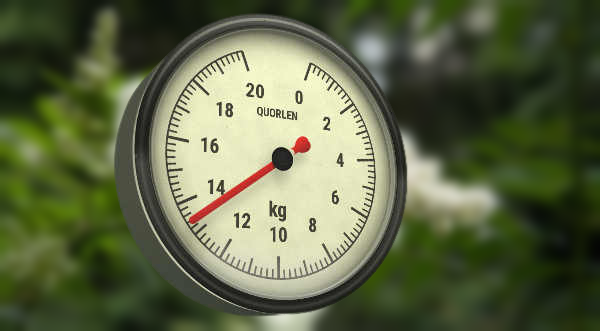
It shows 13.4 kg
